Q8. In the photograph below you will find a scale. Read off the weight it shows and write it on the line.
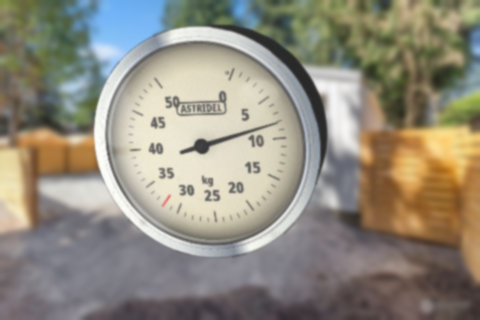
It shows 8 kg
